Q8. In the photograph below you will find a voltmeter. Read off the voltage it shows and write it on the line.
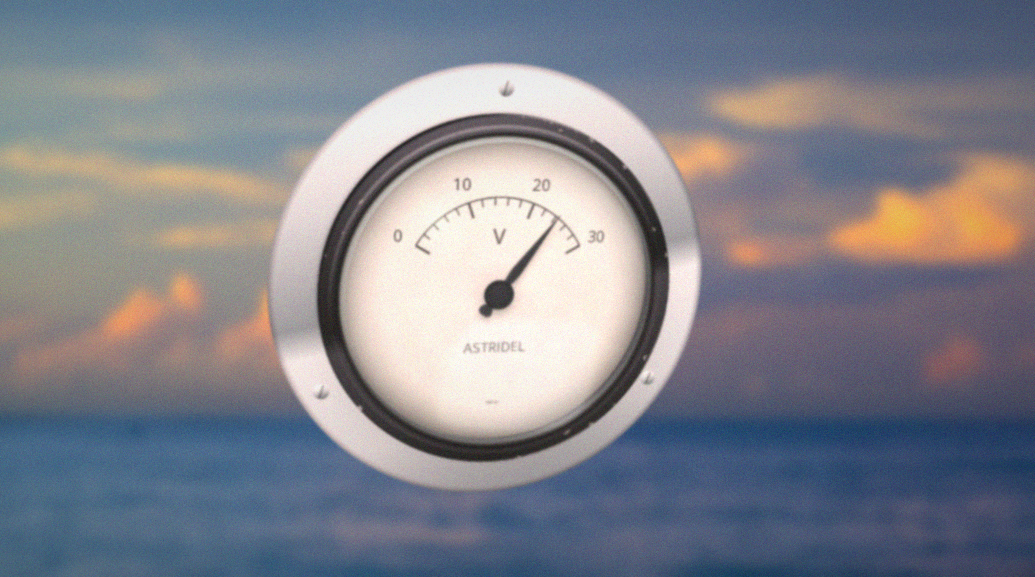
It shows 24 V
